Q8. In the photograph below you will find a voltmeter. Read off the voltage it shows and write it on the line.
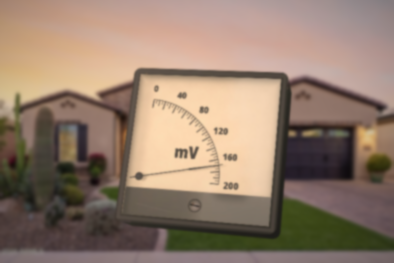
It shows 170 mV
